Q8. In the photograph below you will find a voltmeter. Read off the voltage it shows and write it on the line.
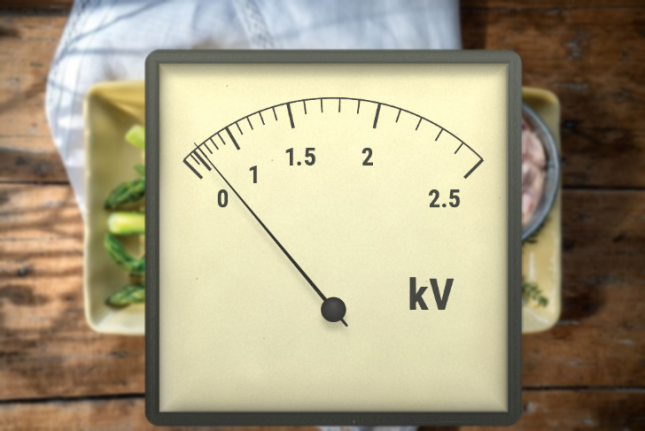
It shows 0.6 kV
